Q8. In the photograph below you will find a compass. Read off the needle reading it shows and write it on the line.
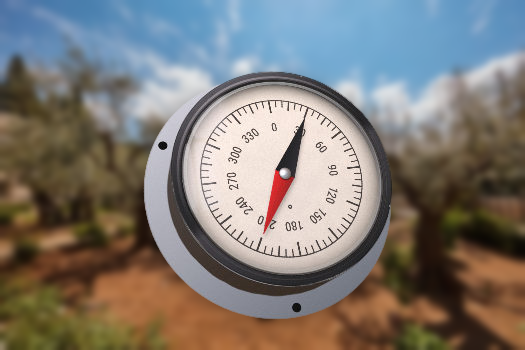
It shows 210 °
